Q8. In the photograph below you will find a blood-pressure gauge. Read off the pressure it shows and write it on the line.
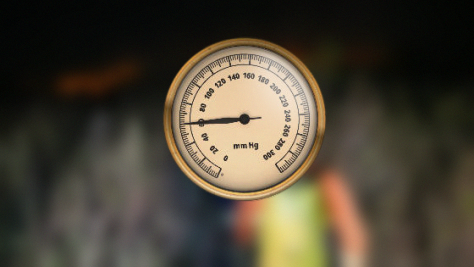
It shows 60 mmHg
